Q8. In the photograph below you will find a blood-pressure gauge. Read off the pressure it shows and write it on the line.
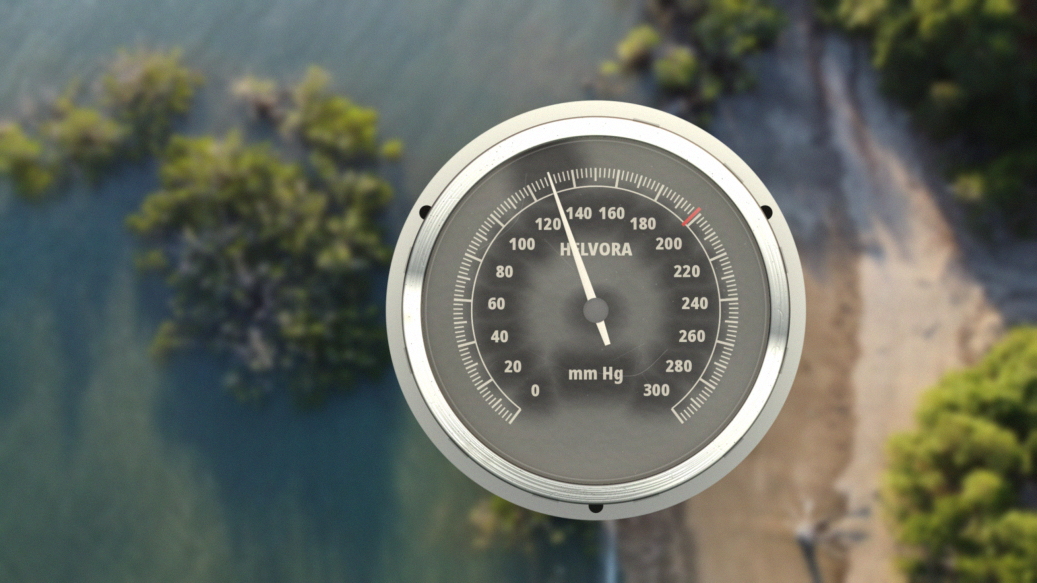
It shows 130 mmHg
